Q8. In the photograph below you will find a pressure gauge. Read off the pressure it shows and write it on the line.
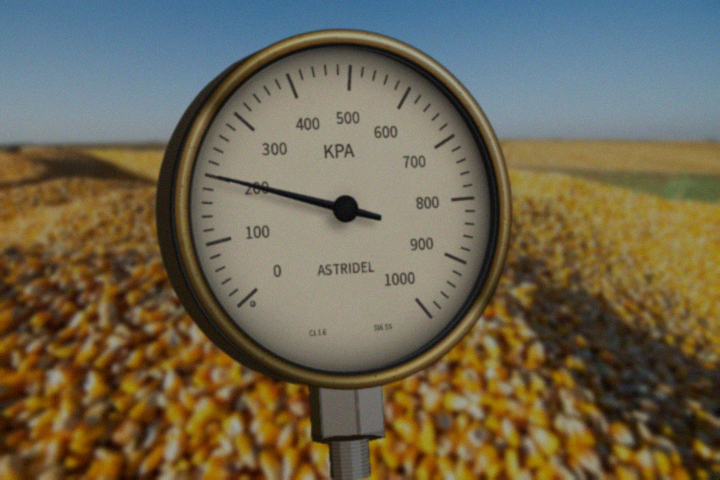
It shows 200 kPa
